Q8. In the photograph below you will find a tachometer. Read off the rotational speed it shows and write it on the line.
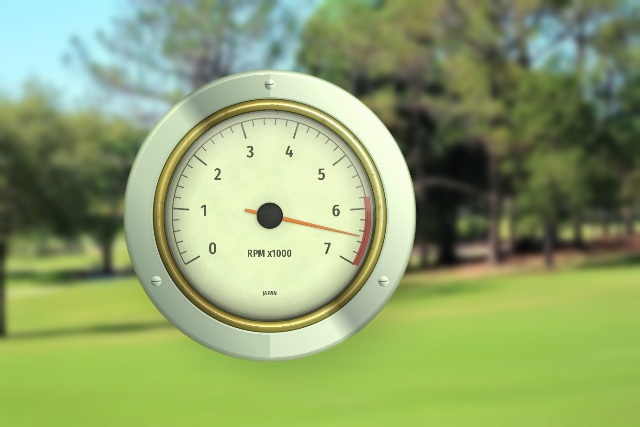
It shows 6500 rpm
